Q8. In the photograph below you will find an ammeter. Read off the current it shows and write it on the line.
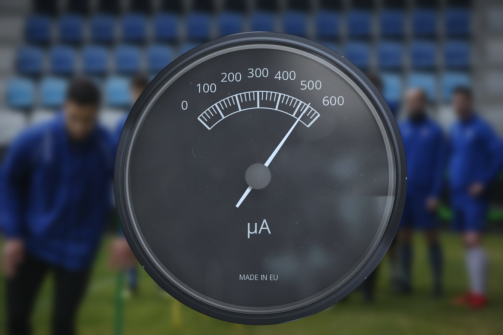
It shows 540 µA
